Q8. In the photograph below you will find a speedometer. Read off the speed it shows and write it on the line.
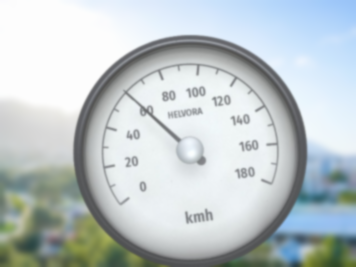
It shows 60 km/h
